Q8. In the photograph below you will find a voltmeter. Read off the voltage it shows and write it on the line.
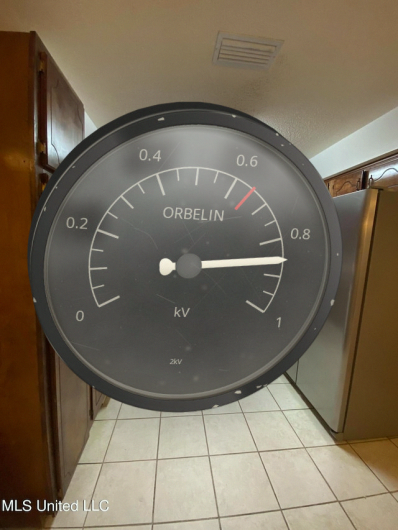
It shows 0.85 kV
